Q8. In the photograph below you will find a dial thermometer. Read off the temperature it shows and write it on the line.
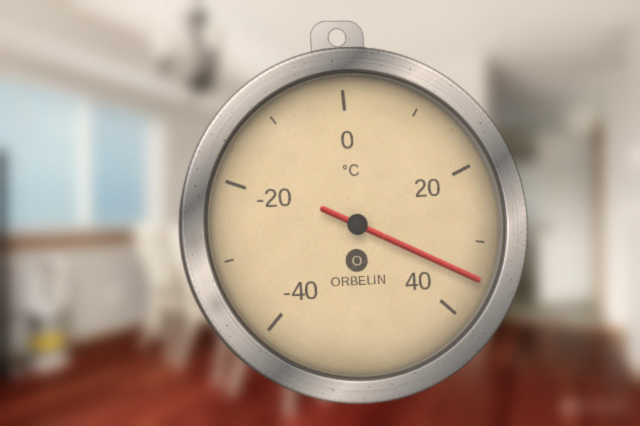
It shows 35 °C
